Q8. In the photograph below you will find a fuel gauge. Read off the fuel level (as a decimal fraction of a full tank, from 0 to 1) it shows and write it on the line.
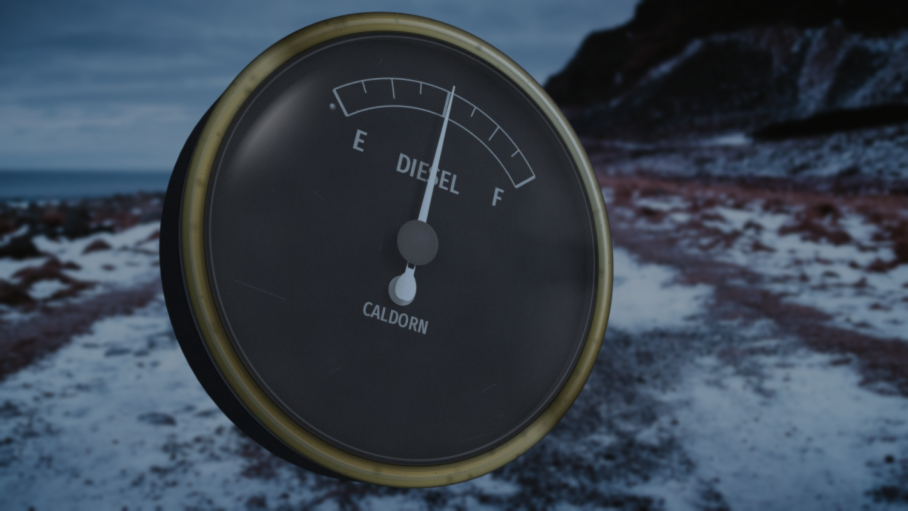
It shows 0.5
